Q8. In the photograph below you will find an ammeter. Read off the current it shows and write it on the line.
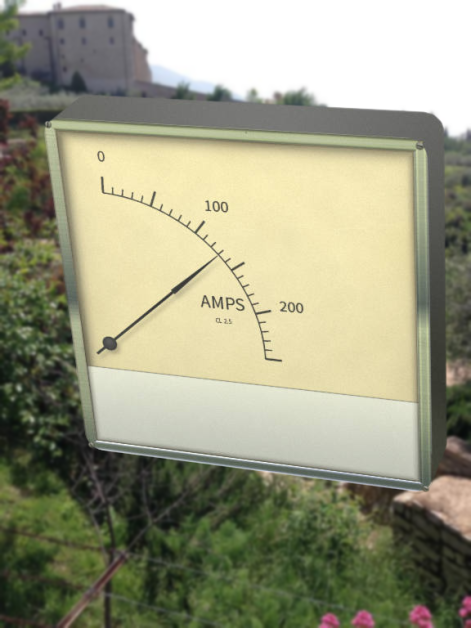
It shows 130 A
